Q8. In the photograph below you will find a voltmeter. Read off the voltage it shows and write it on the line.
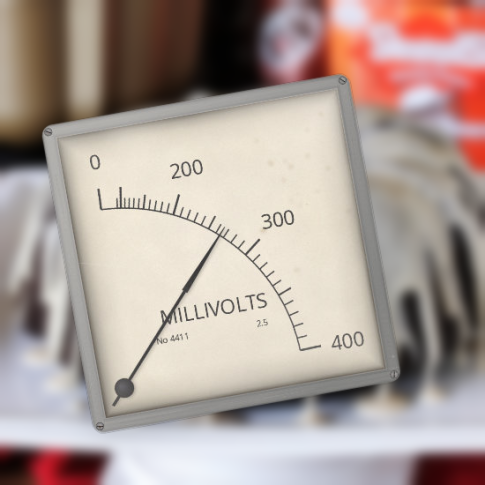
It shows 265 mV
